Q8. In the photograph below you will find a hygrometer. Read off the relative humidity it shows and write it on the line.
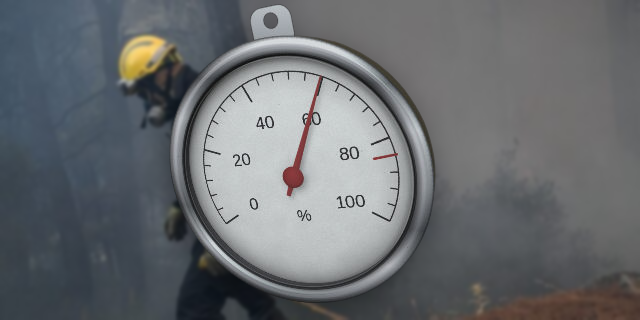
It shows 60 %
